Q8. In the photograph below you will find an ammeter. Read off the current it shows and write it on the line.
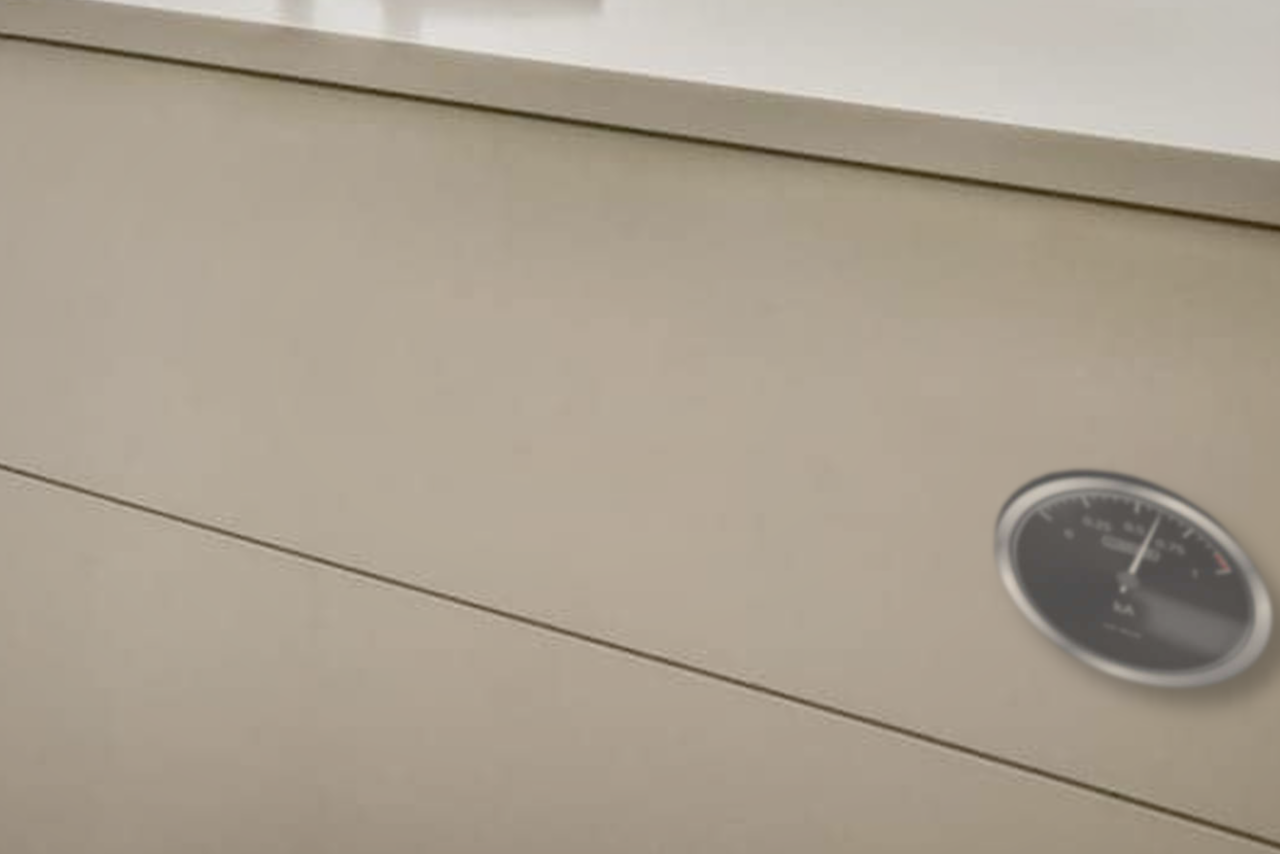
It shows 0.6 kA
